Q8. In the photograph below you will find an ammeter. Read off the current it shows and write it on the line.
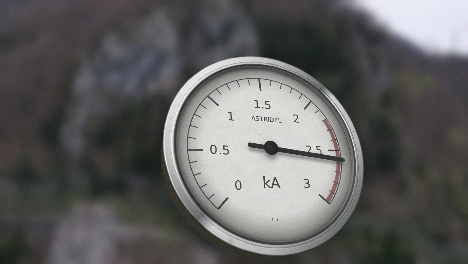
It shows 2.6 kA
